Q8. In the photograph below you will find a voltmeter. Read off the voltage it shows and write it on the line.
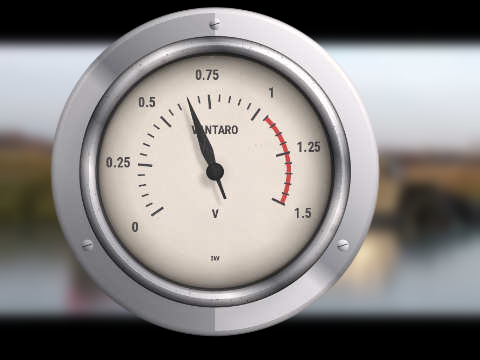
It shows 0.65 V
